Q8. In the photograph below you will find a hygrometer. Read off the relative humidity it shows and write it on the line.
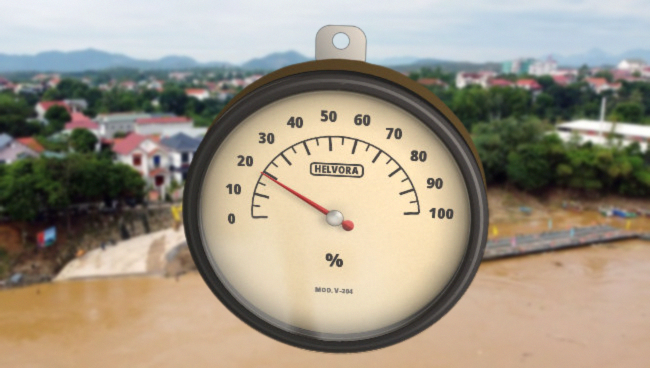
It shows 20 %
